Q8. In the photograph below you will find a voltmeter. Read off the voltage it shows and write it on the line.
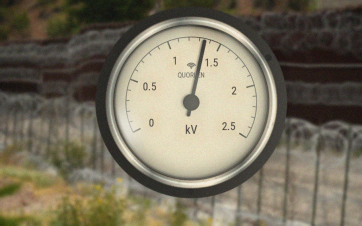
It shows 1.35 kV
